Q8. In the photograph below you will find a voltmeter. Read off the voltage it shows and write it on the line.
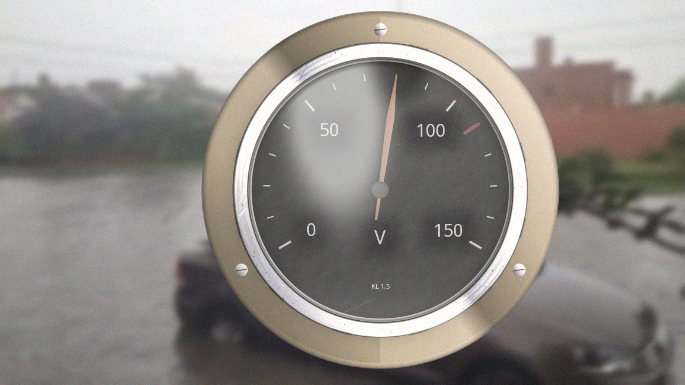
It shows 80 V
